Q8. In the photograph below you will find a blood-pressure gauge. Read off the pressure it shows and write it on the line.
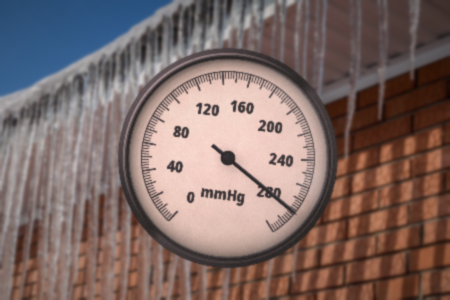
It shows 280 mmHg
